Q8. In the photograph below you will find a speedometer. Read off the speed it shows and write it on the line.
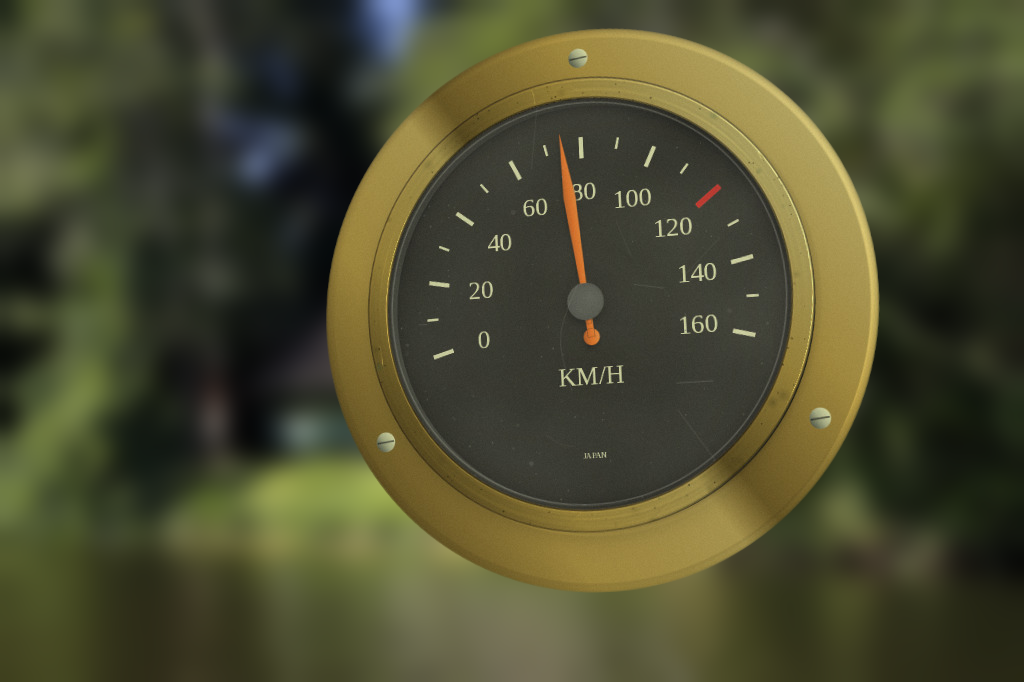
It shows 75 km/h
